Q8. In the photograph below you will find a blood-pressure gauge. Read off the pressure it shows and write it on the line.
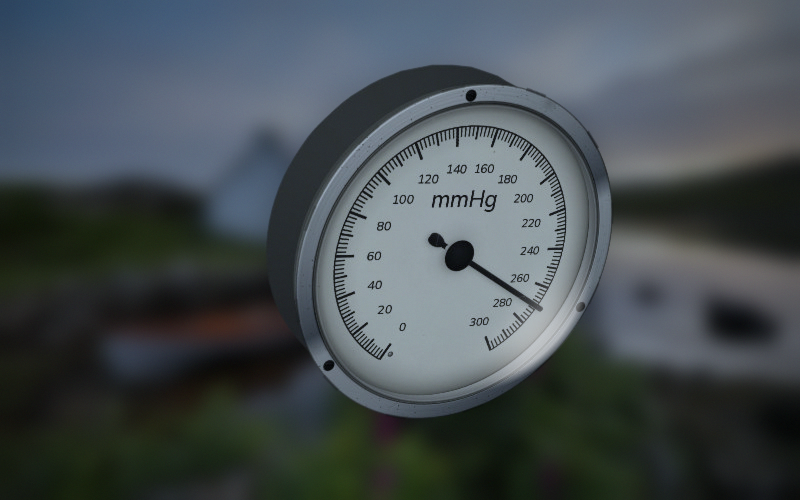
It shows 270 mmHg
